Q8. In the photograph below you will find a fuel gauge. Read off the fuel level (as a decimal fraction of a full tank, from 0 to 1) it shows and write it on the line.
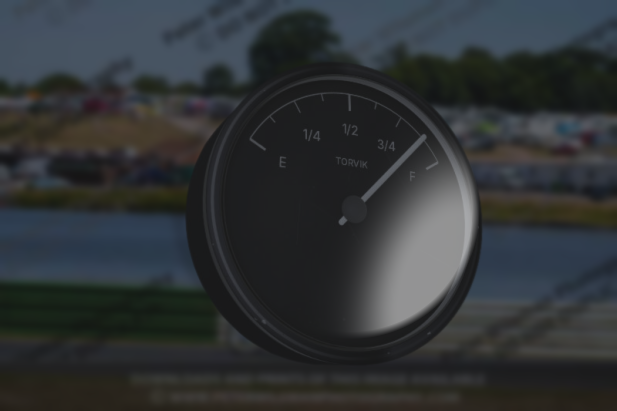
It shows 0.875
